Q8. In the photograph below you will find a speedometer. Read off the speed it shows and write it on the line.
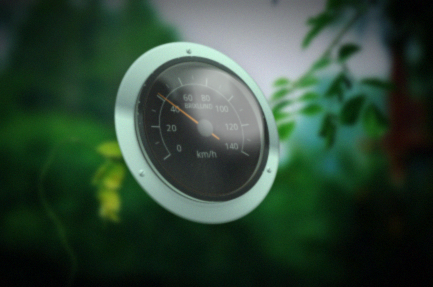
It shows 40 km/h
